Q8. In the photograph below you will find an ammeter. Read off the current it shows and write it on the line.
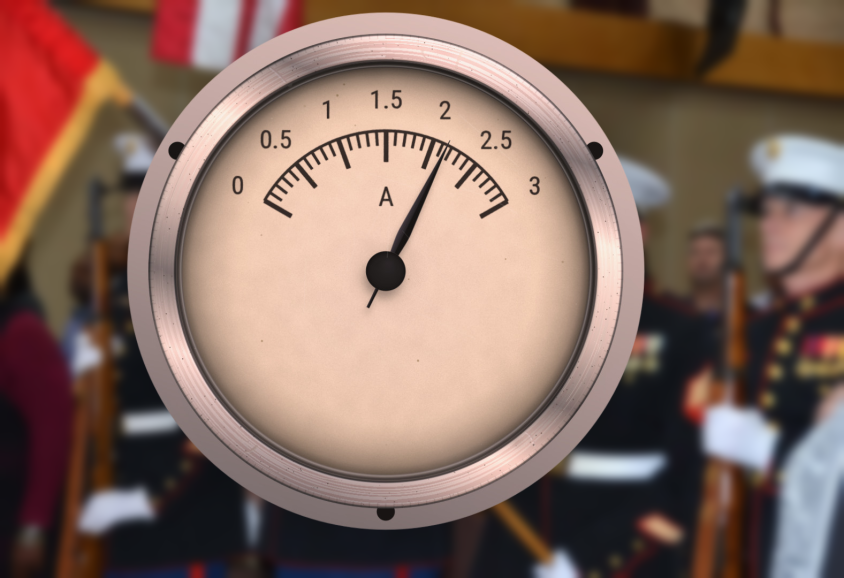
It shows 2.15 A
